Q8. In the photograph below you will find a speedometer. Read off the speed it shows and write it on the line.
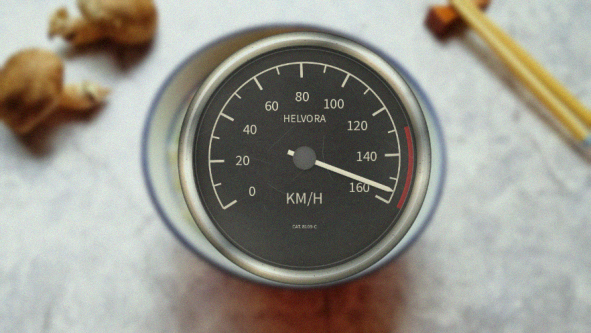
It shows 155 km/h
